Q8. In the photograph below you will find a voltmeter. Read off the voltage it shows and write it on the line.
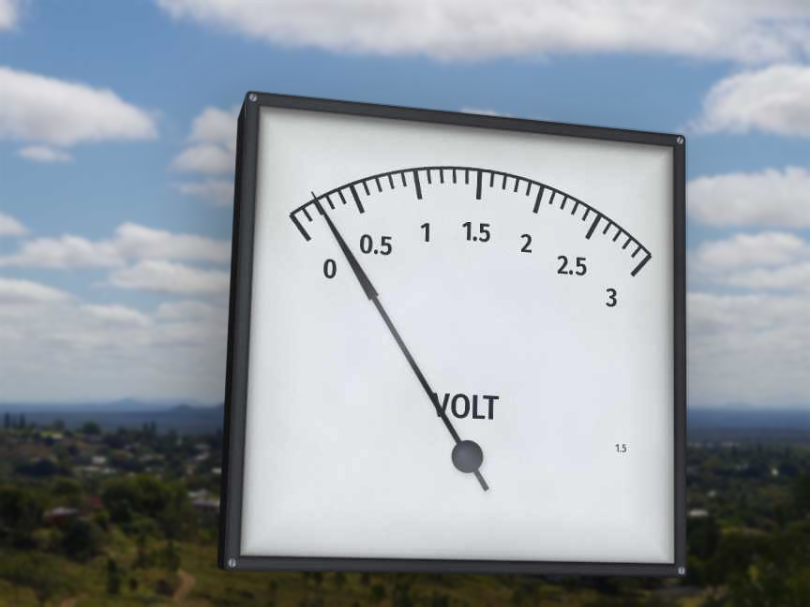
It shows 0.2 V
